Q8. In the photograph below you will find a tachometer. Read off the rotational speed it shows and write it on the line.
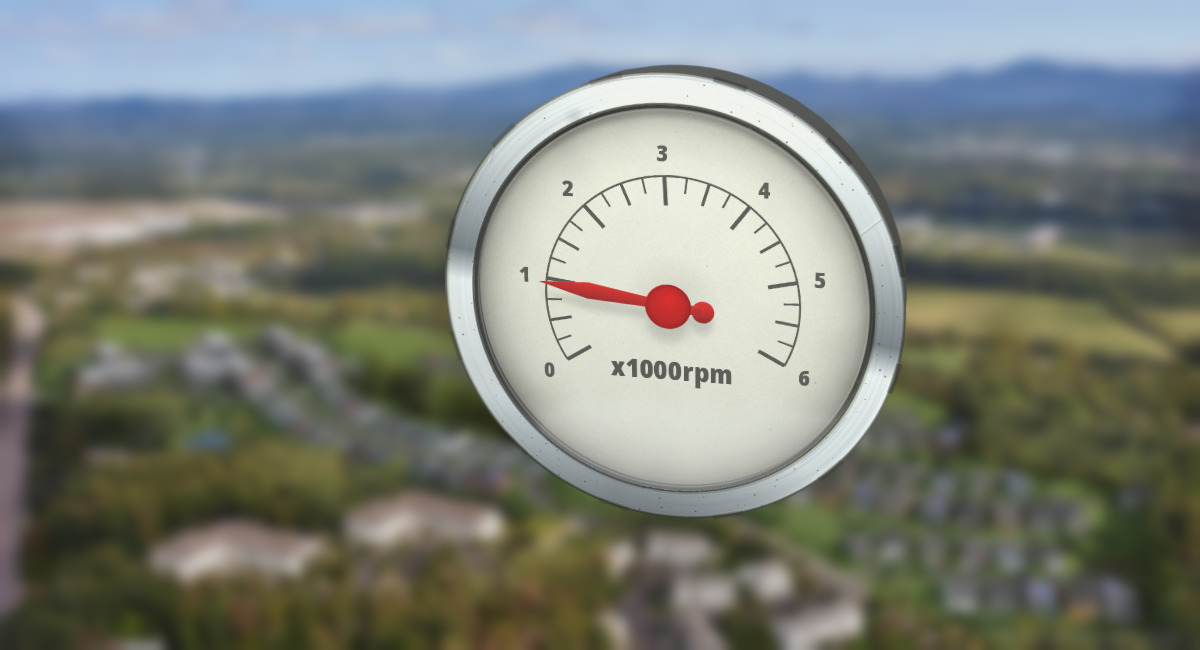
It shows 1000 rpm
